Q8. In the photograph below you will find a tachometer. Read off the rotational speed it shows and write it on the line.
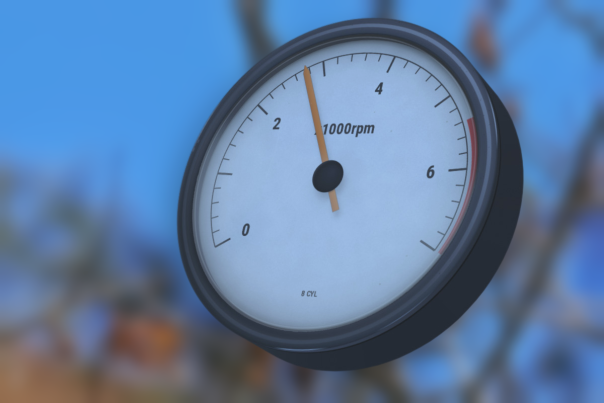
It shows 2800 rpm
